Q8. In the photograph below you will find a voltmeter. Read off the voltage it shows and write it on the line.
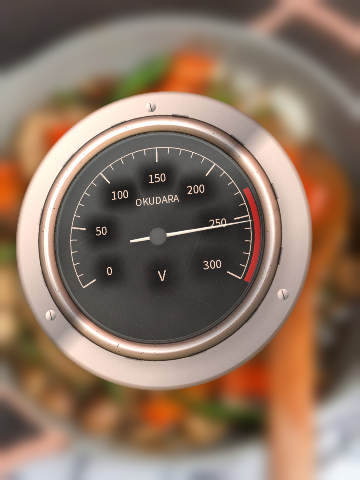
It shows 255 V
